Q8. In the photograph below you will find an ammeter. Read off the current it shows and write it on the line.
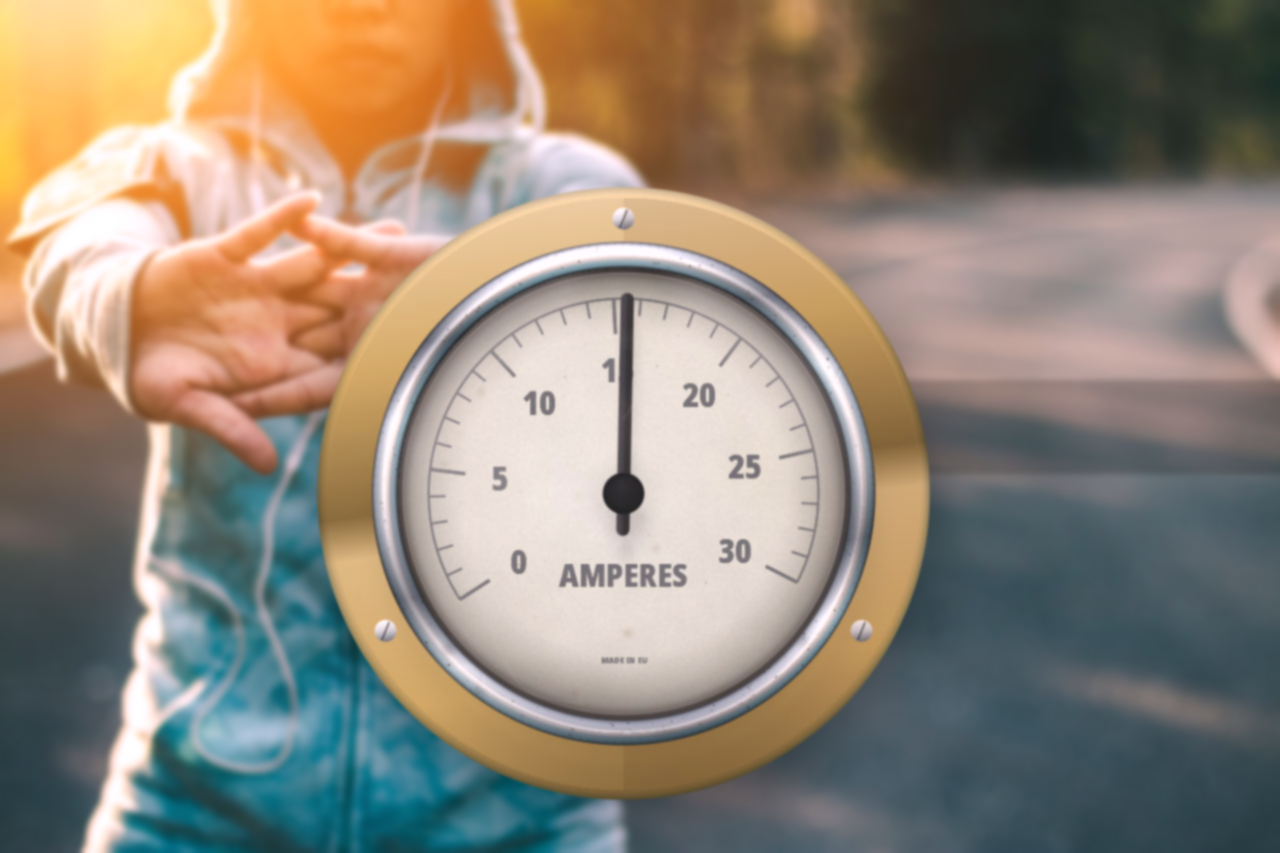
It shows 15.5 A
